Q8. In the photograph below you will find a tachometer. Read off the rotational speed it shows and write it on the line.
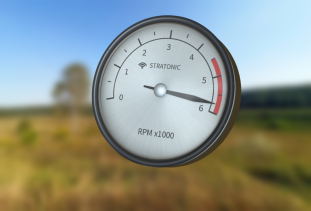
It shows 5750 rpm
